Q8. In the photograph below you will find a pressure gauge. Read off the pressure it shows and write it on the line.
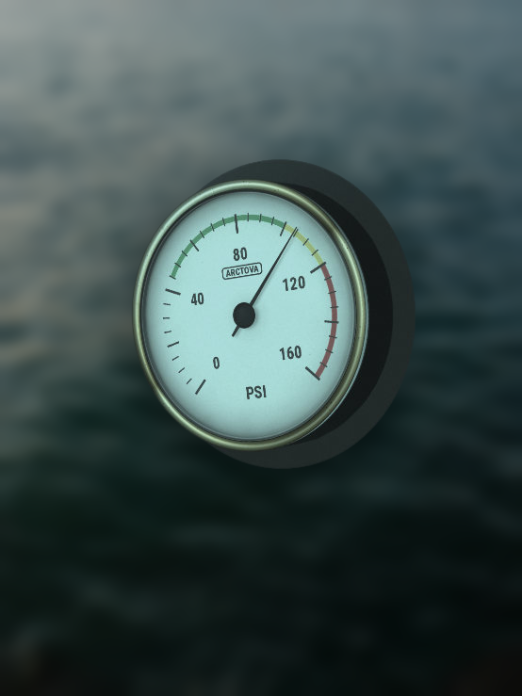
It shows 105 psi
